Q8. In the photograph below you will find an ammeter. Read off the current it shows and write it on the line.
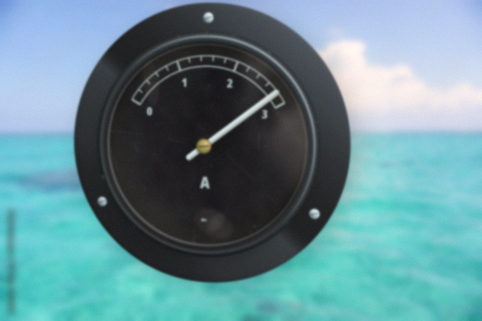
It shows 2.8 A
